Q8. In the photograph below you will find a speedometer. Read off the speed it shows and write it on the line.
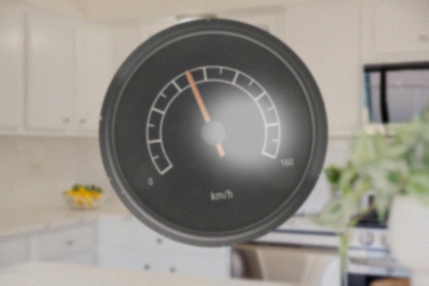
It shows 70 km/h
